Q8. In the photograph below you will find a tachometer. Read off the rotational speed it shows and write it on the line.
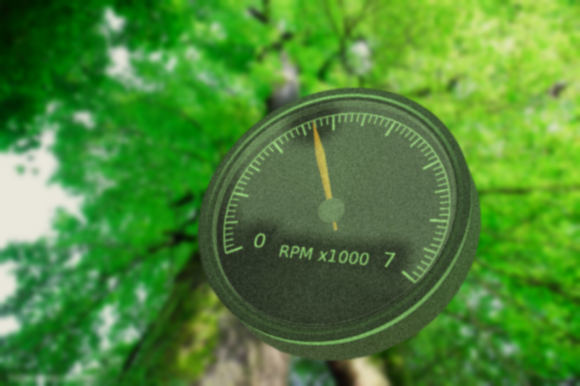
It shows 2700 rpm
